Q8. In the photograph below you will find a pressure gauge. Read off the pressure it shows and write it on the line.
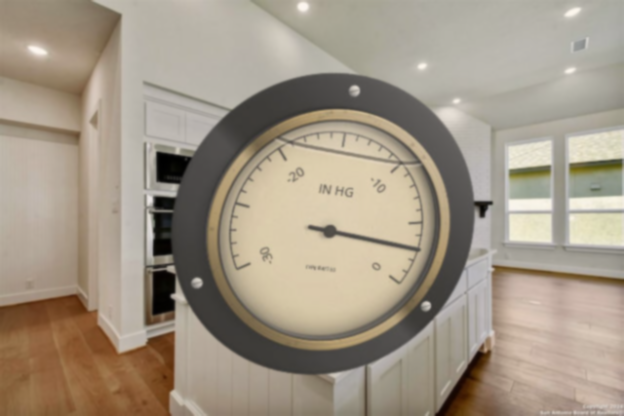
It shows -3 inHg
